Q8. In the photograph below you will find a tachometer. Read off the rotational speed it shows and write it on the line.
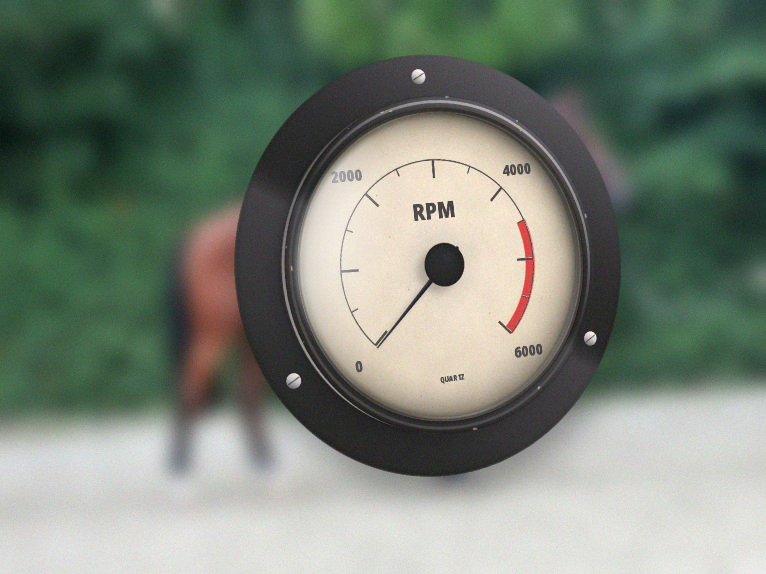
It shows 0 rpm
